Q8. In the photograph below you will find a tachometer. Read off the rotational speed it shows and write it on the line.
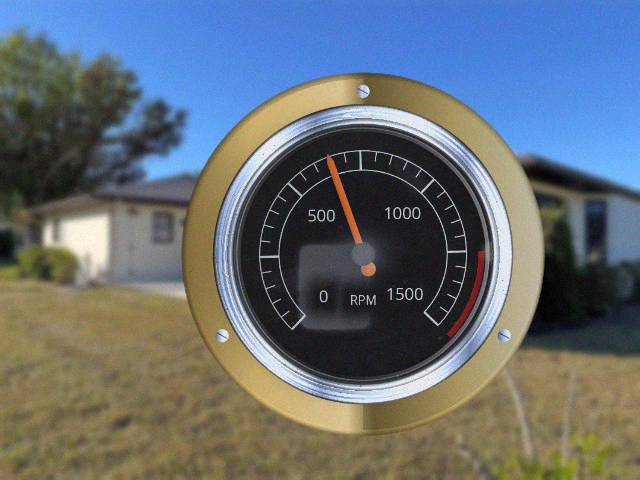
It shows 650 rpm
